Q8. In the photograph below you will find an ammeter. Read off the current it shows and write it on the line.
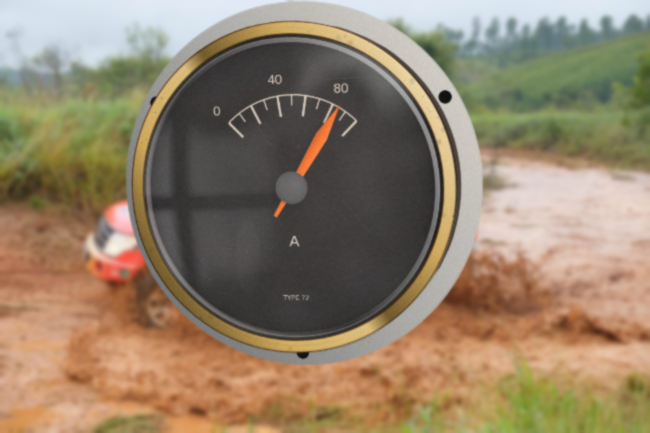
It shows 85 A
